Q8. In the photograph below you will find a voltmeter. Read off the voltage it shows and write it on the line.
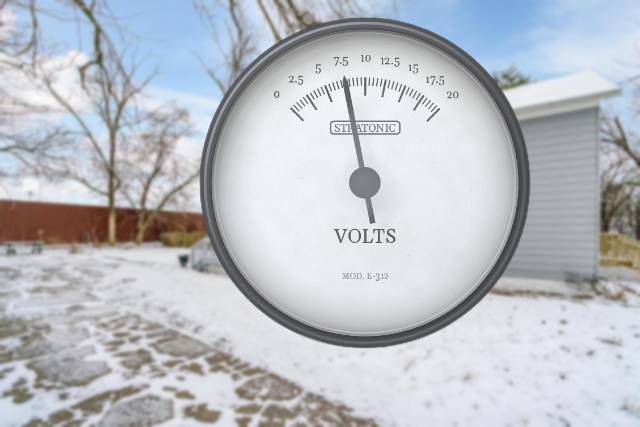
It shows 7.5 V
